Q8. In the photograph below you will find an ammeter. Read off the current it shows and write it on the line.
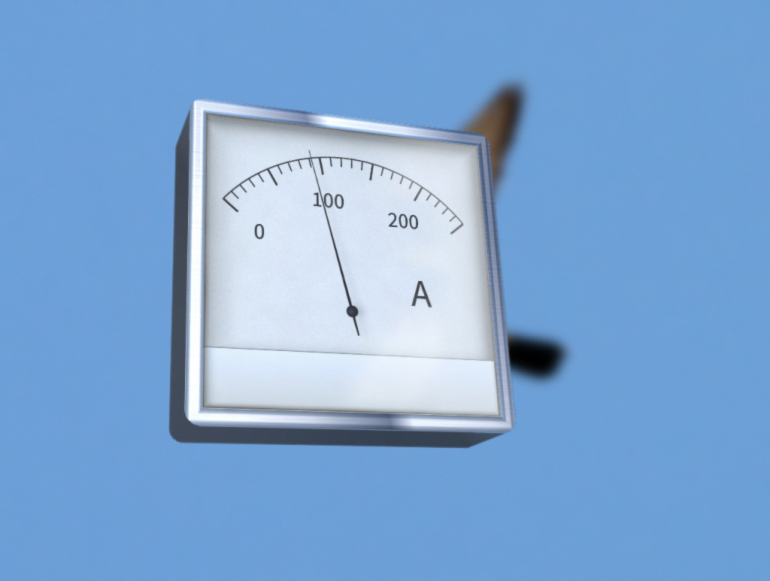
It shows 90 A
